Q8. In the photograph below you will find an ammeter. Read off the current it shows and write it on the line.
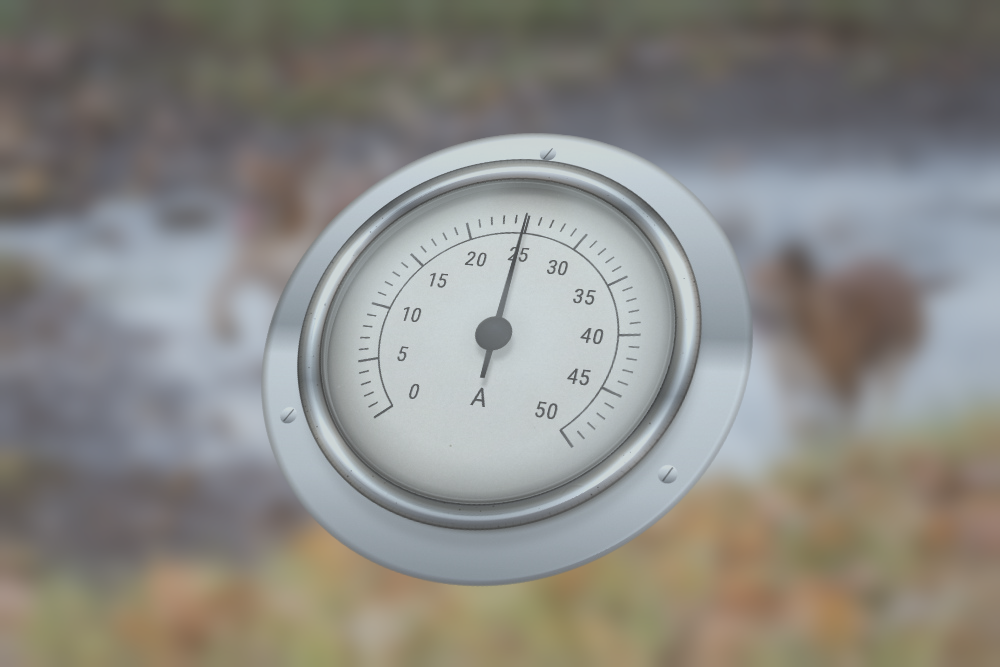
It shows 25 A
